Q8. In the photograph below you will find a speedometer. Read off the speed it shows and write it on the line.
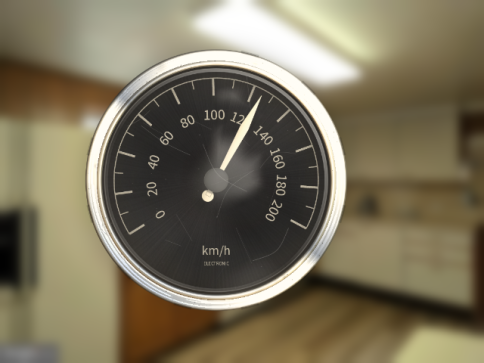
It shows 125 km/h
